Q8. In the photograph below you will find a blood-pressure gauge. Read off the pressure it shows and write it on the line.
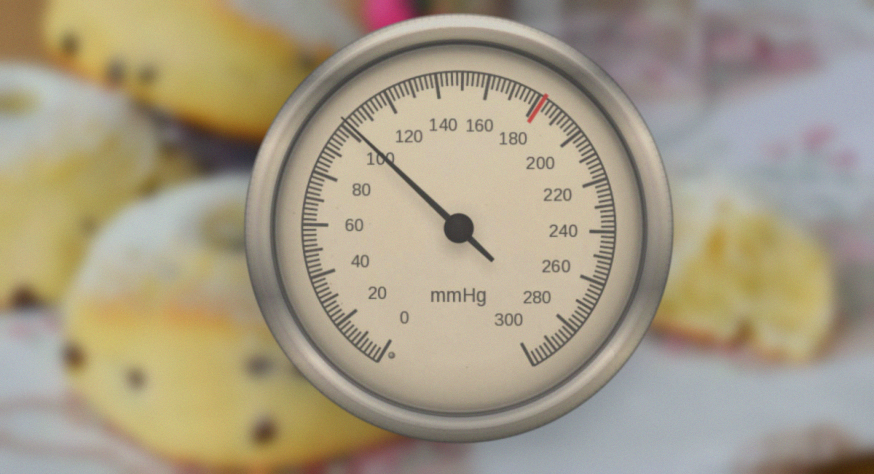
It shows 102 mmHg
